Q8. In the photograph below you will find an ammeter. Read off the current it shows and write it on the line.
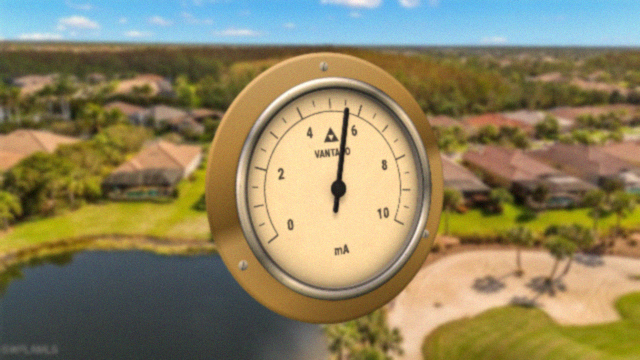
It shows 5.5 mA
